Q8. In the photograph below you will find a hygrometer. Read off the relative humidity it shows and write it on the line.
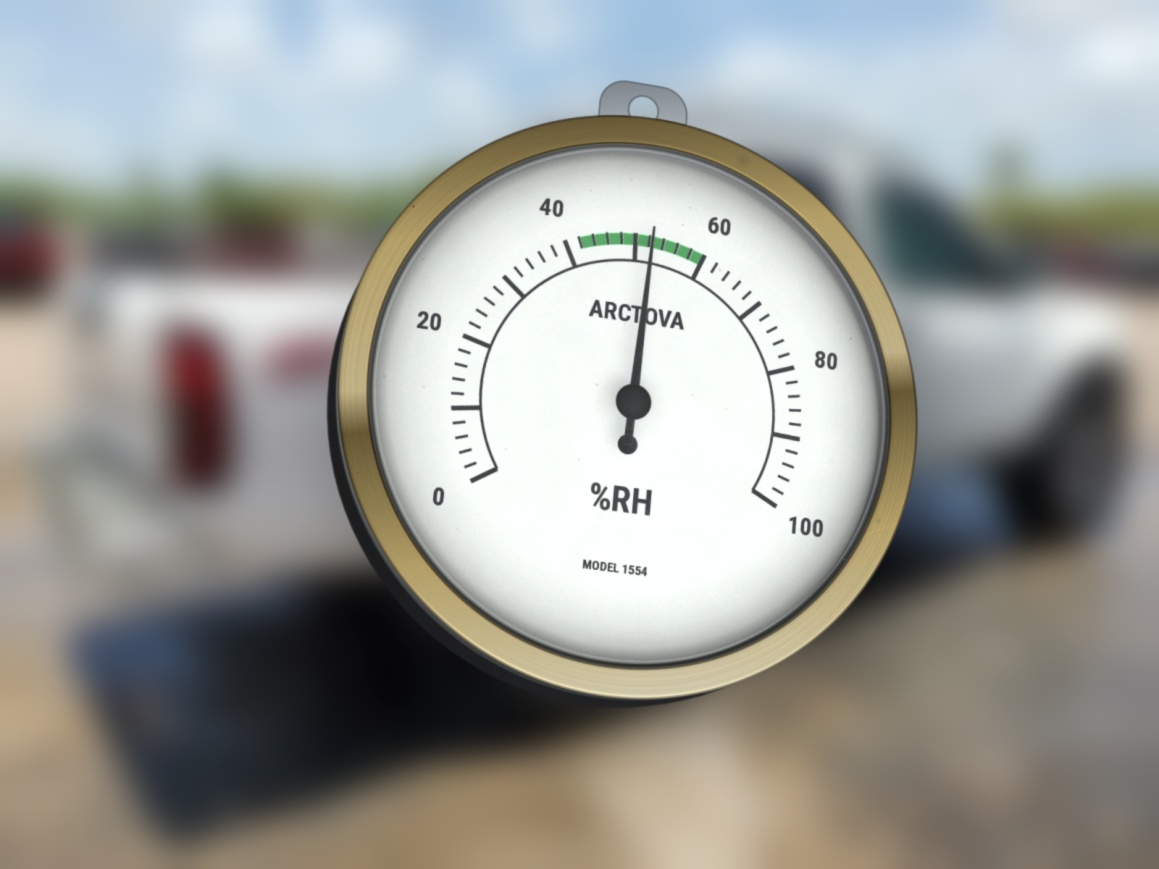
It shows 52 %
